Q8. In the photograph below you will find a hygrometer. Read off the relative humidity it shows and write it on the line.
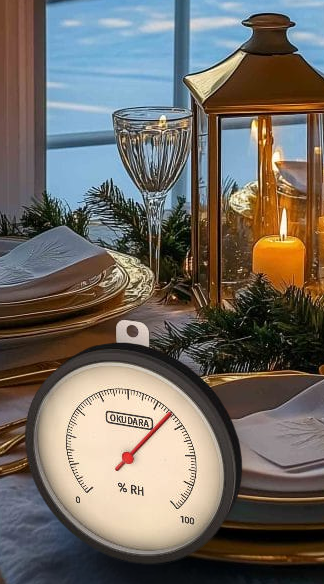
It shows 65 %
